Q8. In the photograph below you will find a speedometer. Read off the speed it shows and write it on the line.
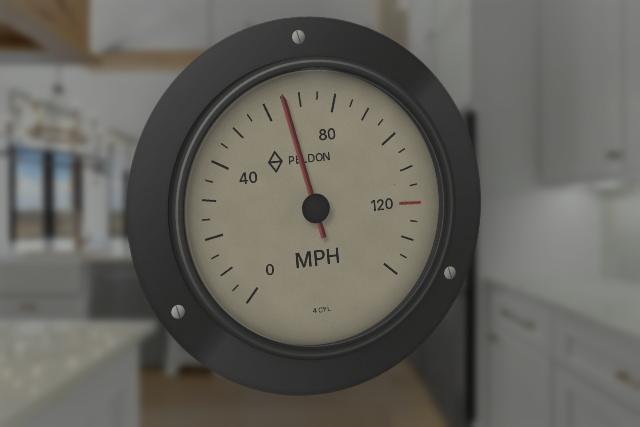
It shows 65 mph
